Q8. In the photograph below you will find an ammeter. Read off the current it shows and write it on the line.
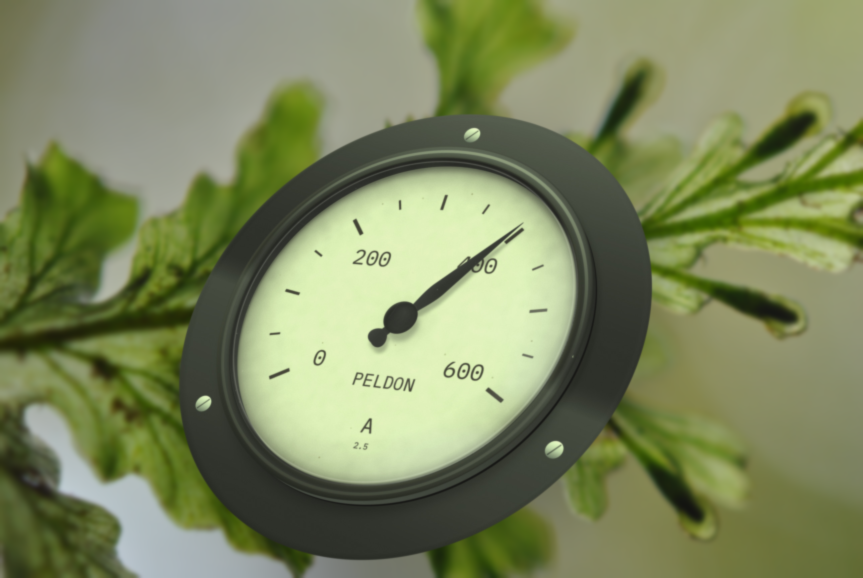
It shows 400 A
